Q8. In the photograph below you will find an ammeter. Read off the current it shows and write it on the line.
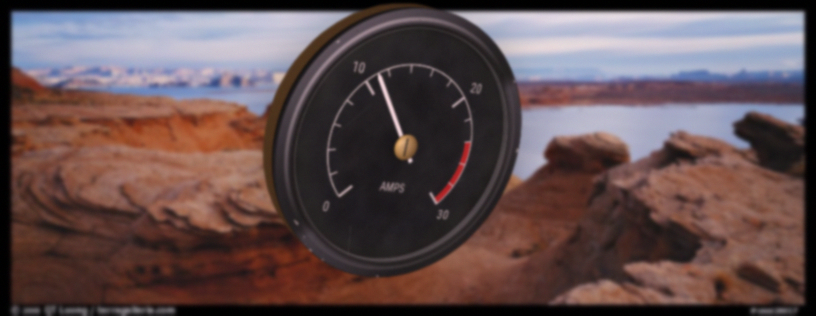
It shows 11 A
